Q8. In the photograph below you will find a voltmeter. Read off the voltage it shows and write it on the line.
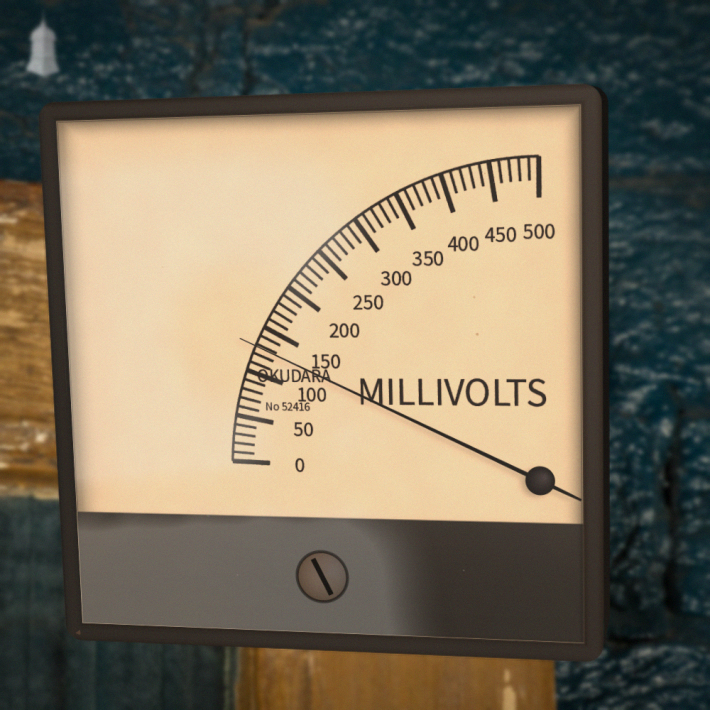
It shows 130 mV
